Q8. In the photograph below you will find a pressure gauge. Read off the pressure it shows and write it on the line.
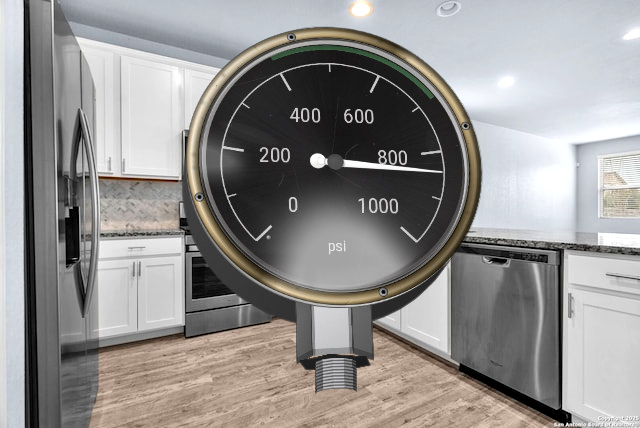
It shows 850 psi
